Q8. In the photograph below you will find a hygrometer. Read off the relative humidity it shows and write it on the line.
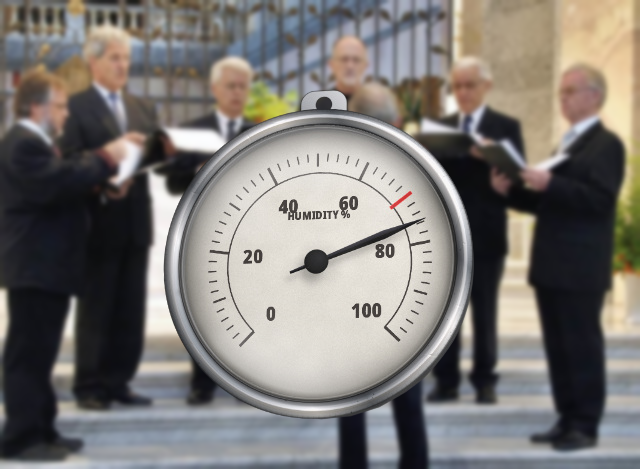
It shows 76 %
